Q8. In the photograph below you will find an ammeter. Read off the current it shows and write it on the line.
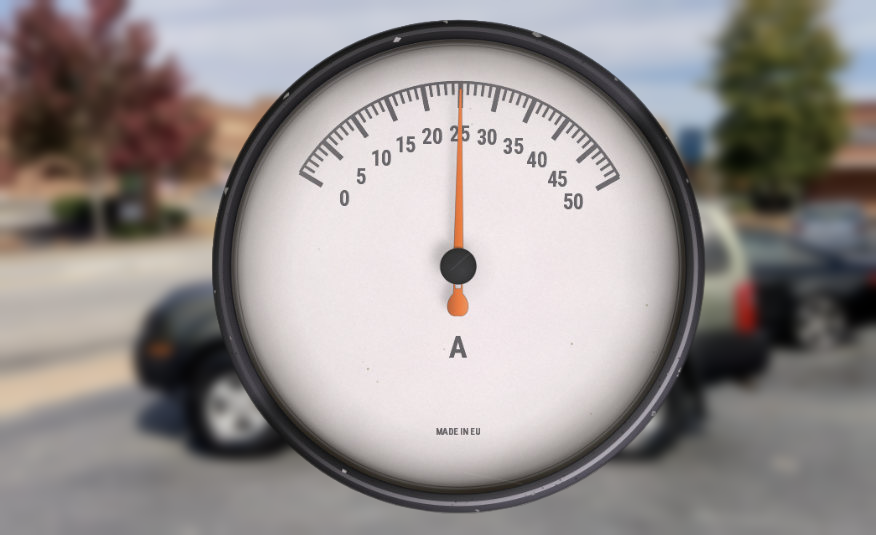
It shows 25 A
